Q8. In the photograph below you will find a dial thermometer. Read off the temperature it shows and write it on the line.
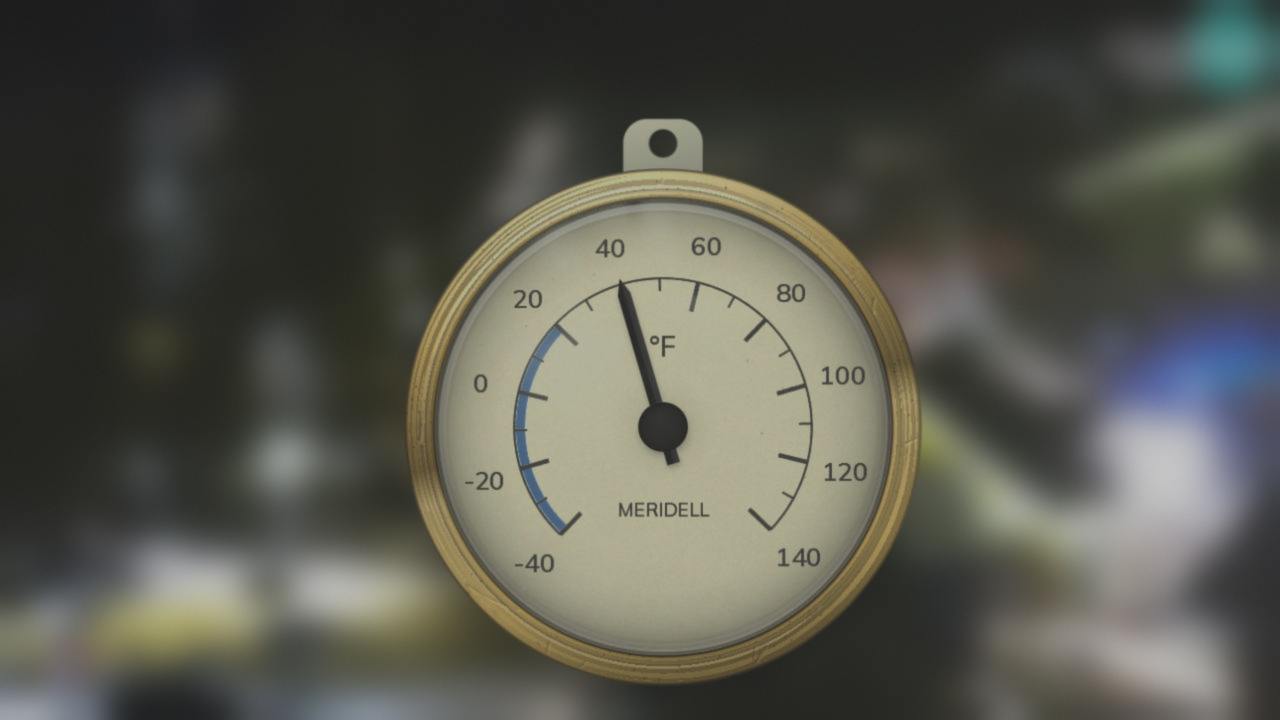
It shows 40 °F
